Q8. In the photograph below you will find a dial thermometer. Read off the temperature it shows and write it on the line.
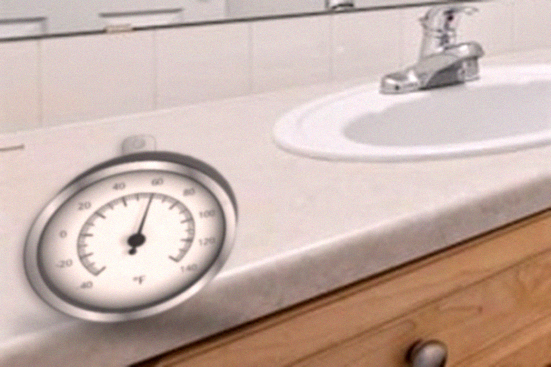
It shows 60 °F
